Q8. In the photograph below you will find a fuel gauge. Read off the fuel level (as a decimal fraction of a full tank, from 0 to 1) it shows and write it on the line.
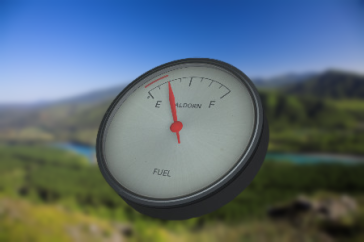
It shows 0.25
